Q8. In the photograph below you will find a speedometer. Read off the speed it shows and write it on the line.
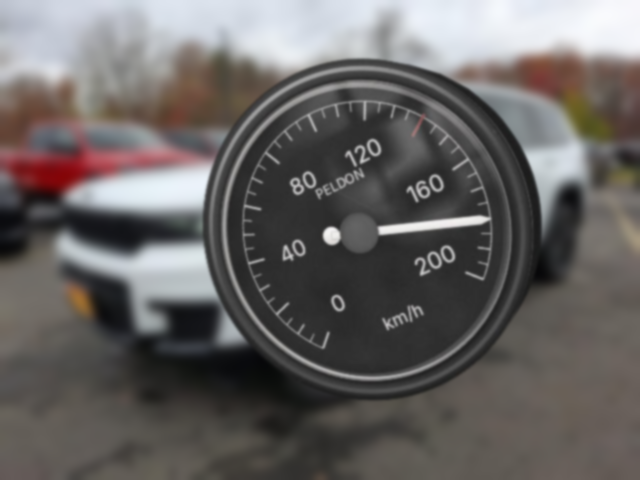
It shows 180 km/h
